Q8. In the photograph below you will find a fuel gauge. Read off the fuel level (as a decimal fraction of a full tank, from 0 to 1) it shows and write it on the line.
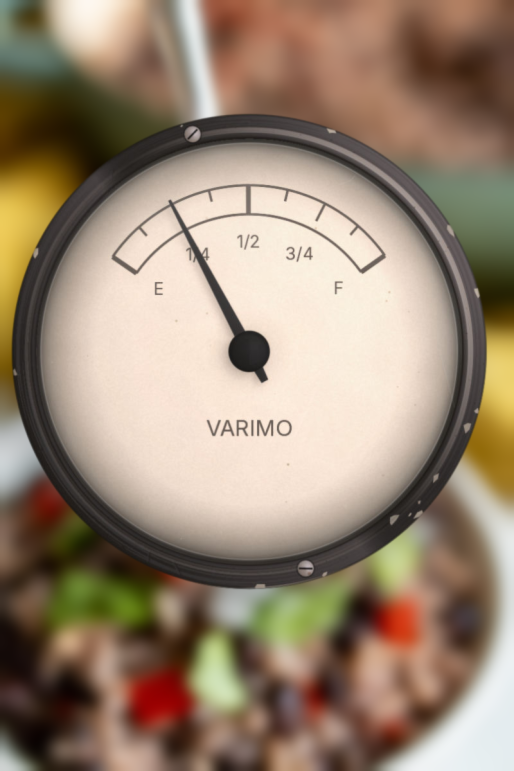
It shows 0.25
